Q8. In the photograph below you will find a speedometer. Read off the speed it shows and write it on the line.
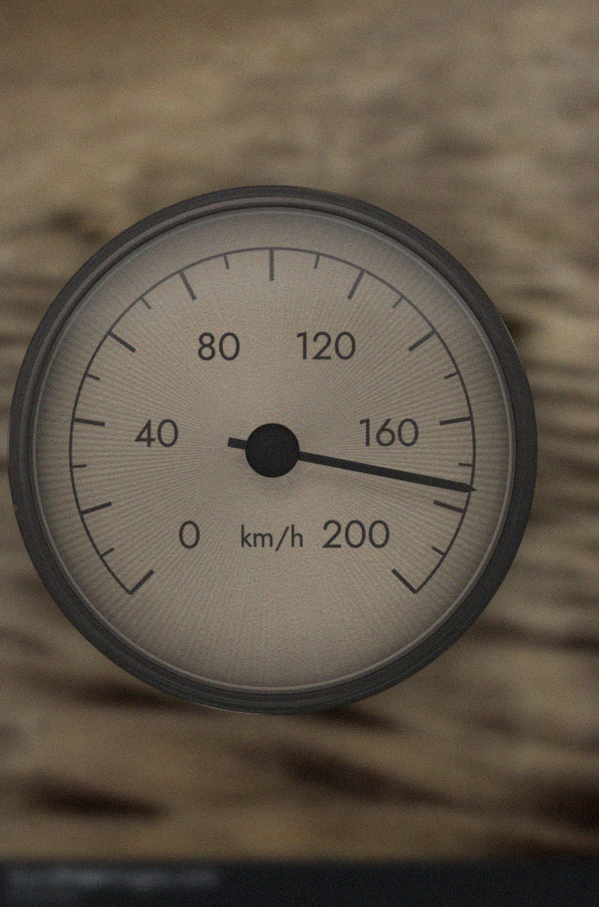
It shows 175 km/h
